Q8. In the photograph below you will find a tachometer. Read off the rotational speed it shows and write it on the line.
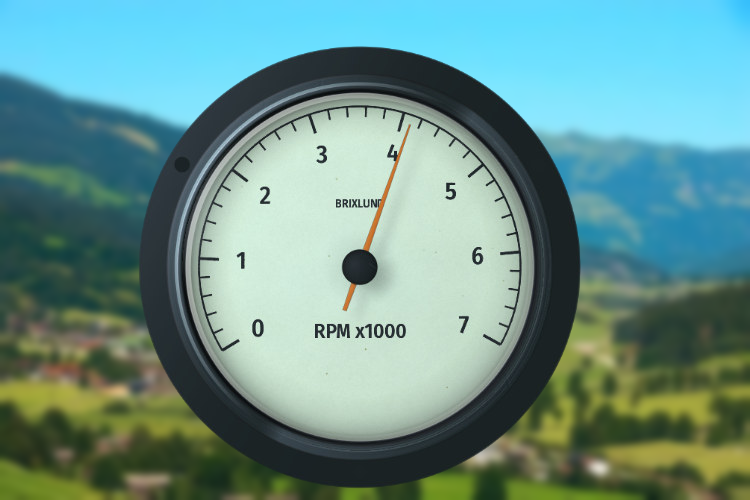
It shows 4100 rpm
